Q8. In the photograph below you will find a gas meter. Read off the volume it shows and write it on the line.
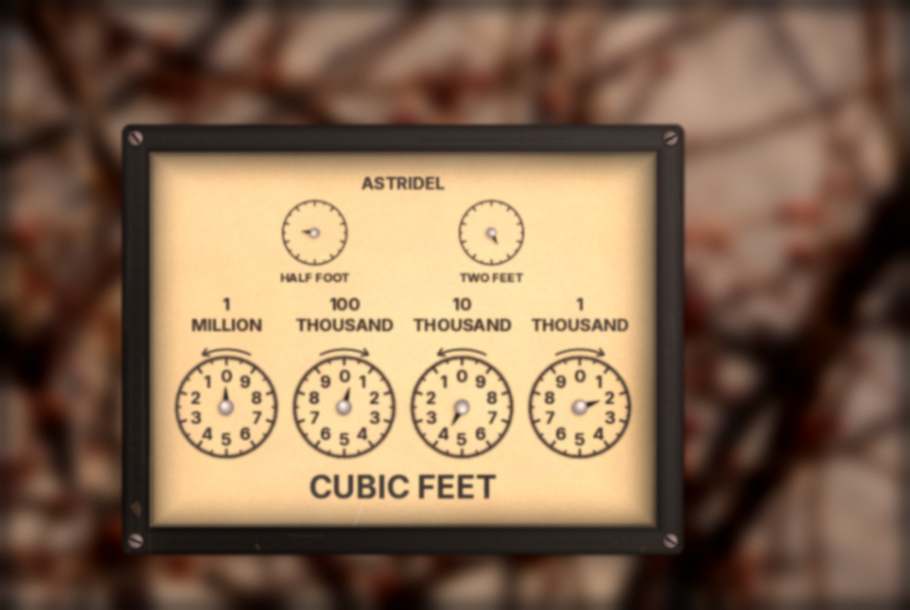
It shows 4200 ft³
